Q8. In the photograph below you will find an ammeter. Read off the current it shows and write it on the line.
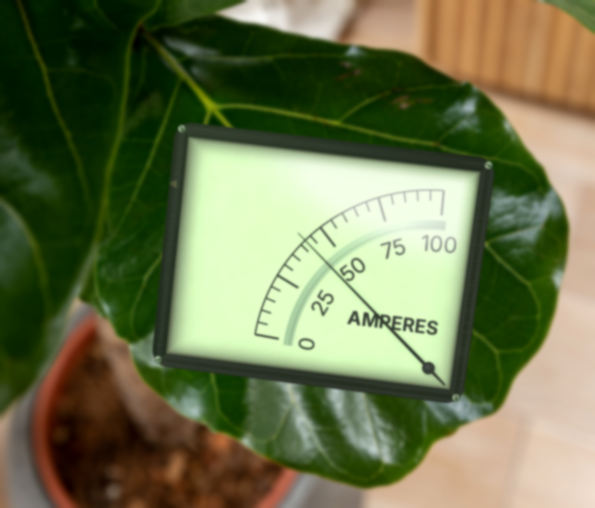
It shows 42.5 A
